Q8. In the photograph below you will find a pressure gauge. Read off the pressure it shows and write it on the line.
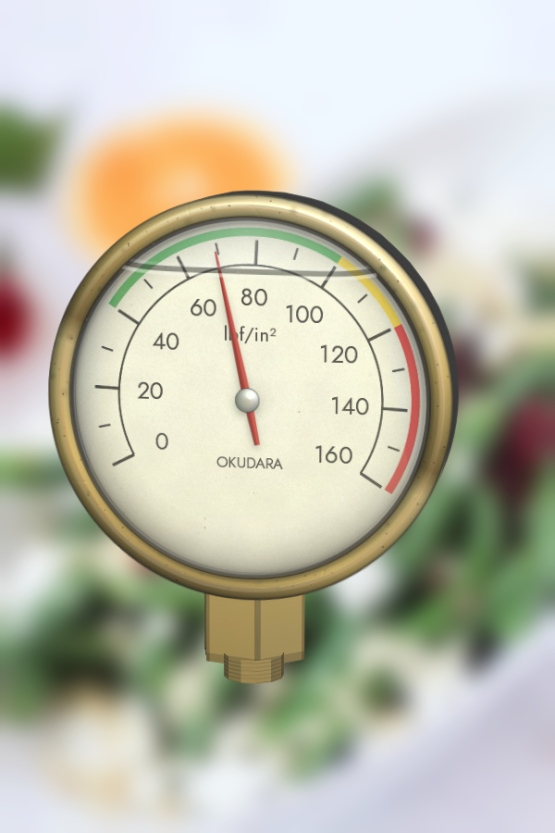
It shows 70 psi
